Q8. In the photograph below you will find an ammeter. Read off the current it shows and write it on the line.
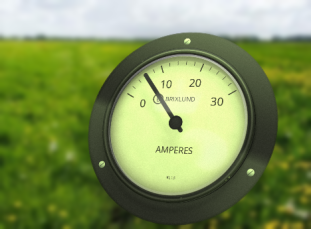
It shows 6 A
